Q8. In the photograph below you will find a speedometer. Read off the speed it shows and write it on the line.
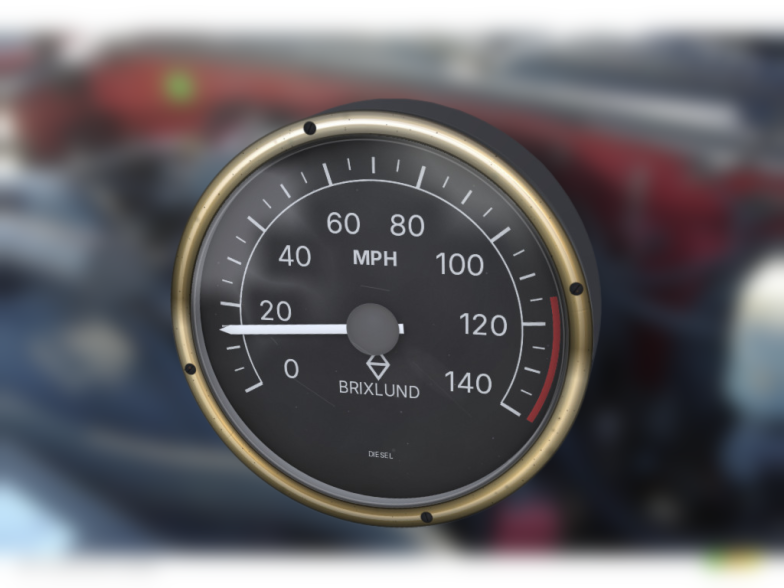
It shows 15 mph
